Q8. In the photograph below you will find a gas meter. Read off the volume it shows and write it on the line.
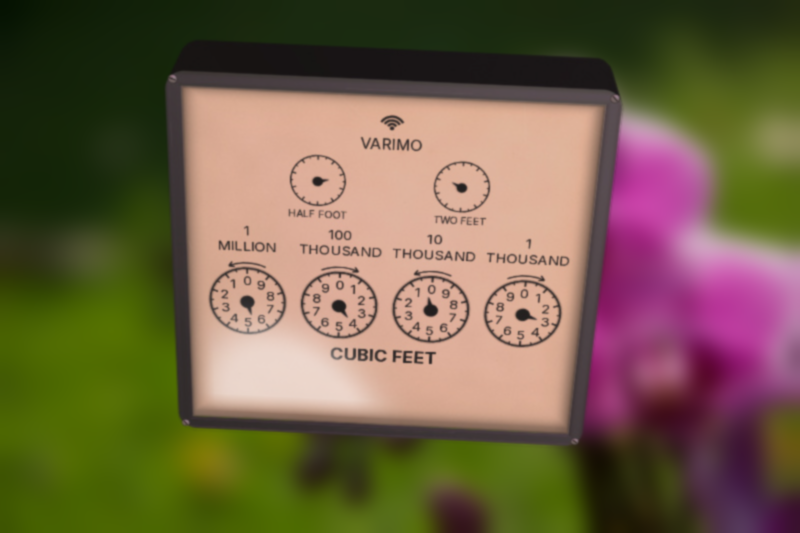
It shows 540300 ft³
